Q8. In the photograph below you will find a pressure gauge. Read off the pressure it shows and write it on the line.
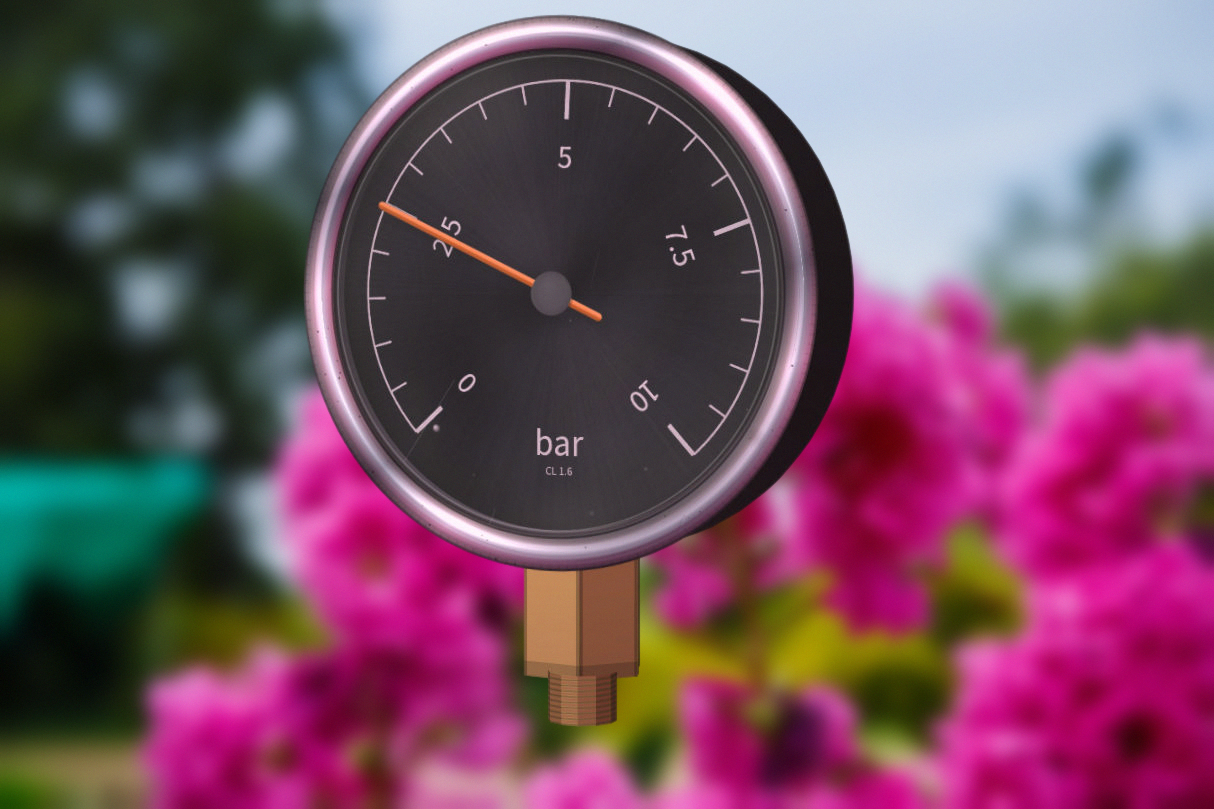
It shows 2.5 bar
